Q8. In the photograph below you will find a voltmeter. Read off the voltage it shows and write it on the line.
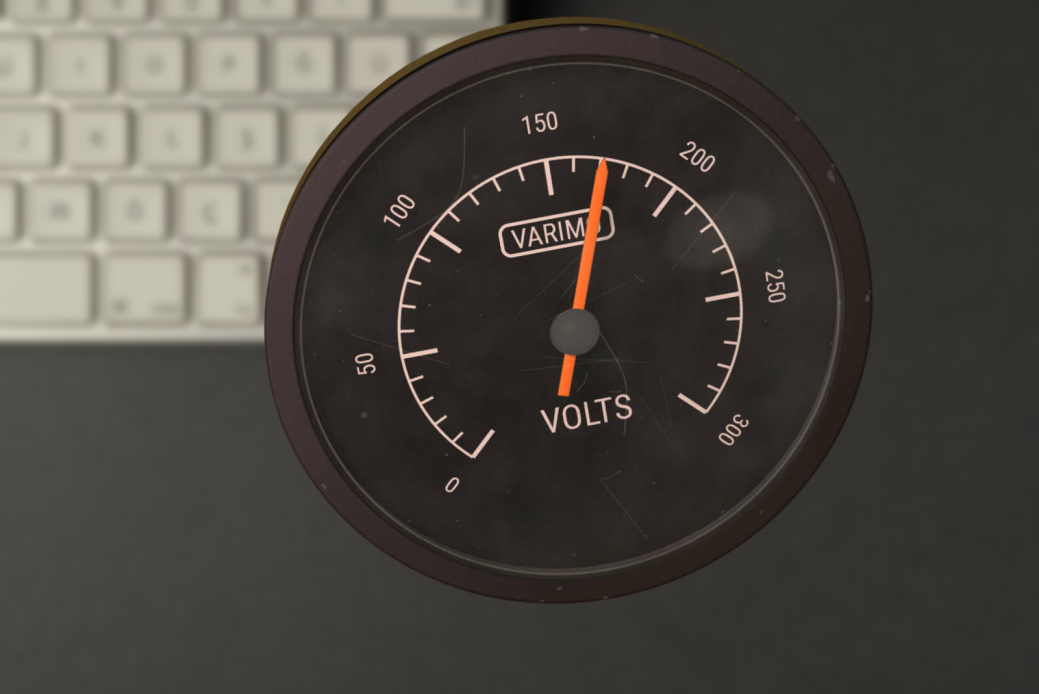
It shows 170 V
